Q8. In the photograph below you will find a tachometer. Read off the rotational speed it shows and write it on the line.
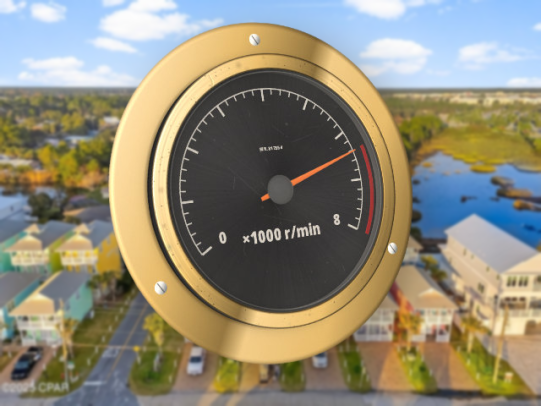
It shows 6400 rpm
